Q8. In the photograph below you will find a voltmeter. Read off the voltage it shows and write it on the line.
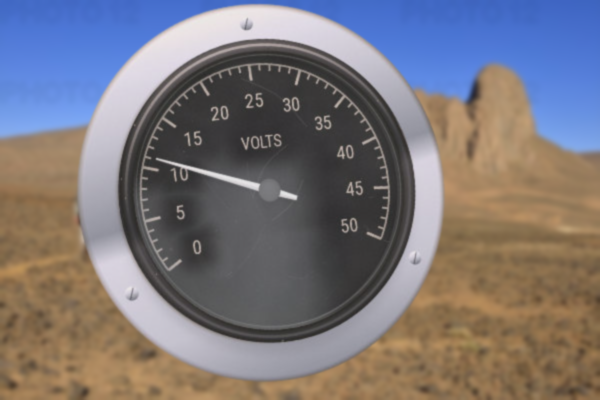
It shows 11 V
